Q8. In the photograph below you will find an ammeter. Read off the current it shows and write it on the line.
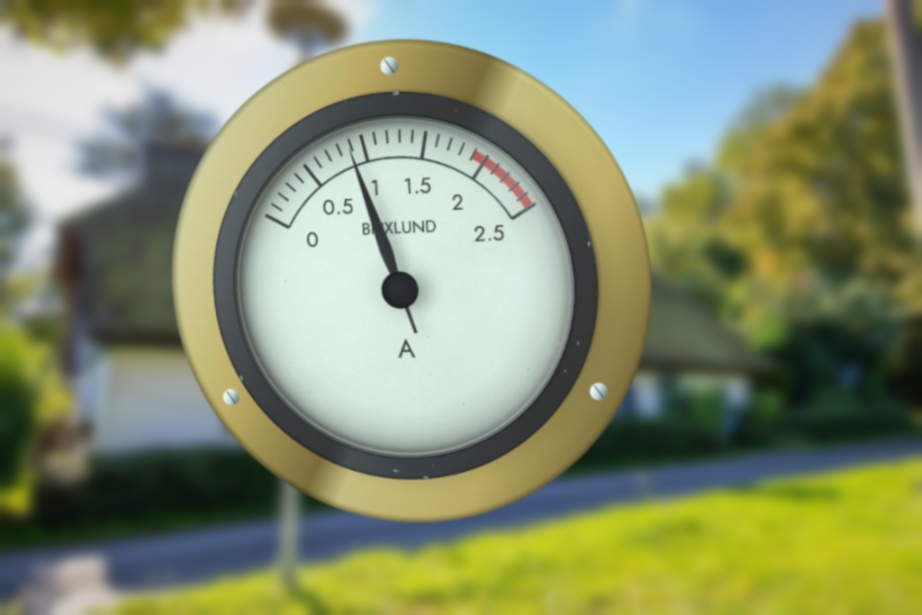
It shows 0.9 A
